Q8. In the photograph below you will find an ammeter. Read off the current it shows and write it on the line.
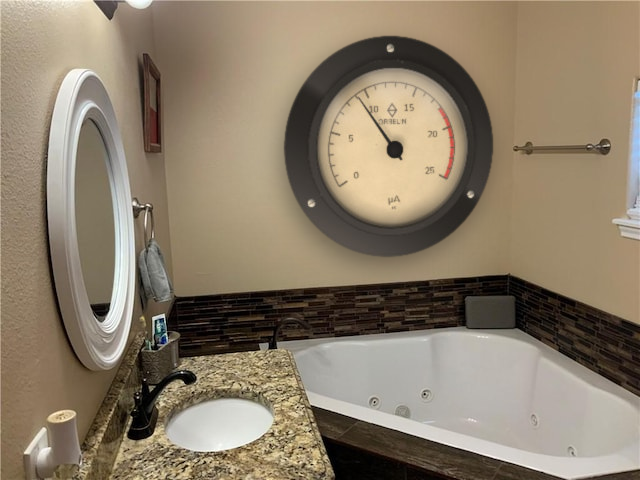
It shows 9 µA
